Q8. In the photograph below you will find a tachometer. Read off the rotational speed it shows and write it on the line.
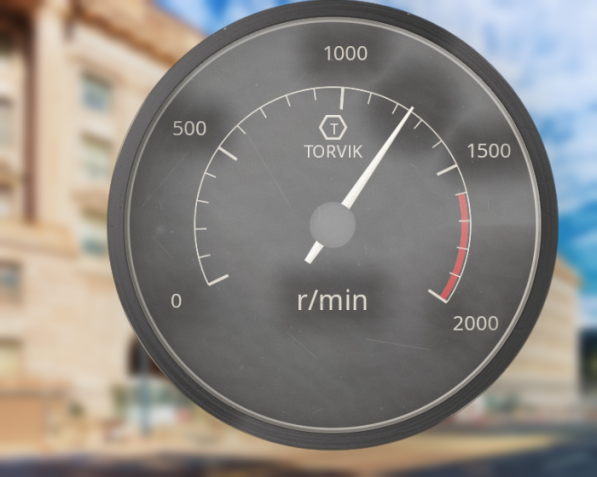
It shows 1250 rpm
